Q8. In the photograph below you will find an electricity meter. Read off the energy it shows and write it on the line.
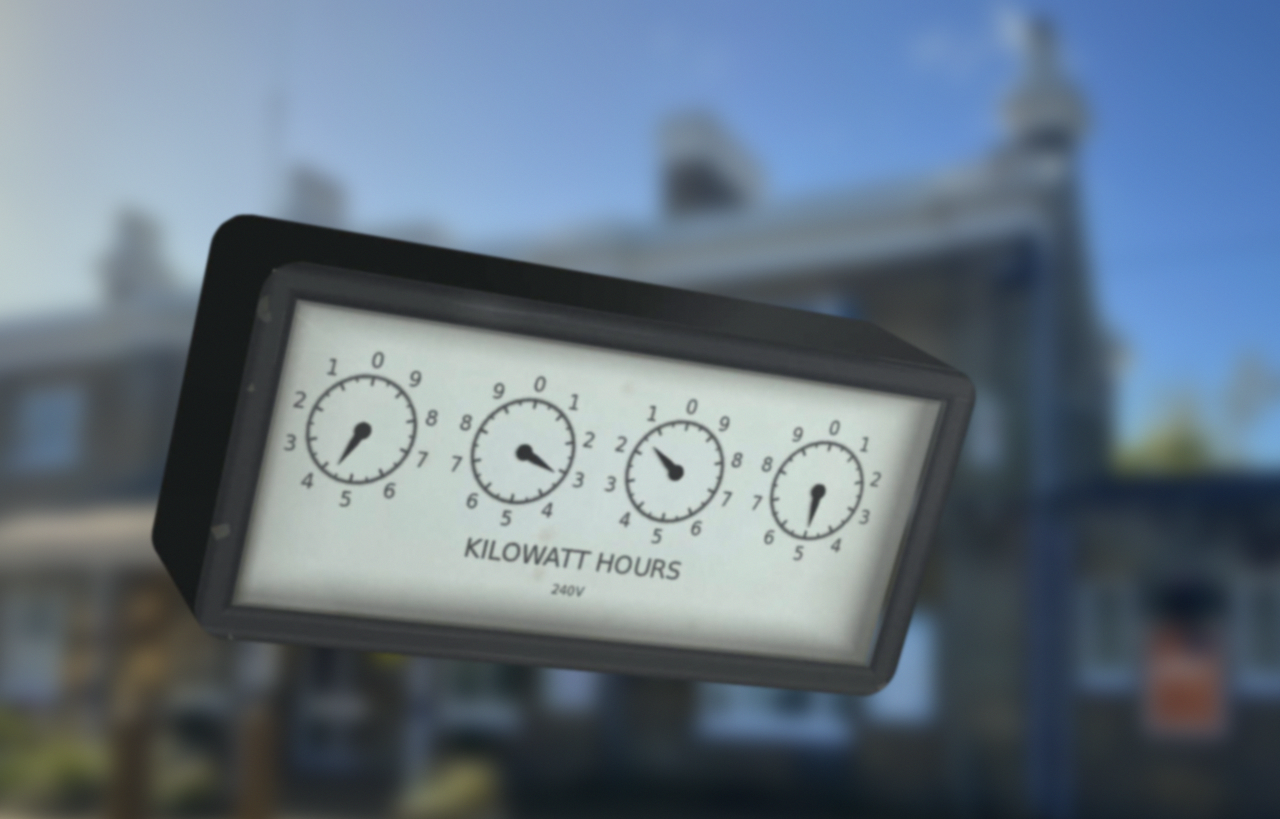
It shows 4315 kWh
